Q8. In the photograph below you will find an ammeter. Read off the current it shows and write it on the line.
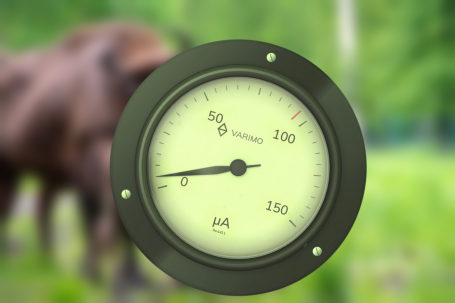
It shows 5 µA
